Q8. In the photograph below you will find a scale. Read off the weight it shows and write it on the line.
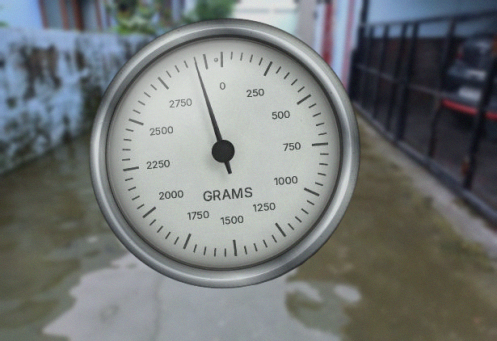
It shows 2950 g
